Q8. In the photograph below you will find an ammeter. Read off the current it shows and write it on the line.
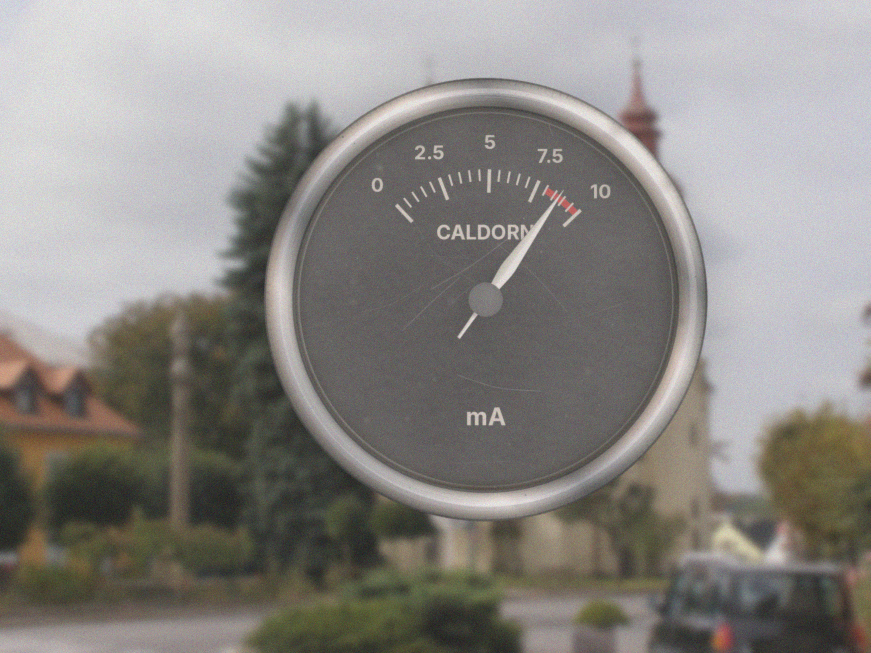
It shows 8.75 mA
